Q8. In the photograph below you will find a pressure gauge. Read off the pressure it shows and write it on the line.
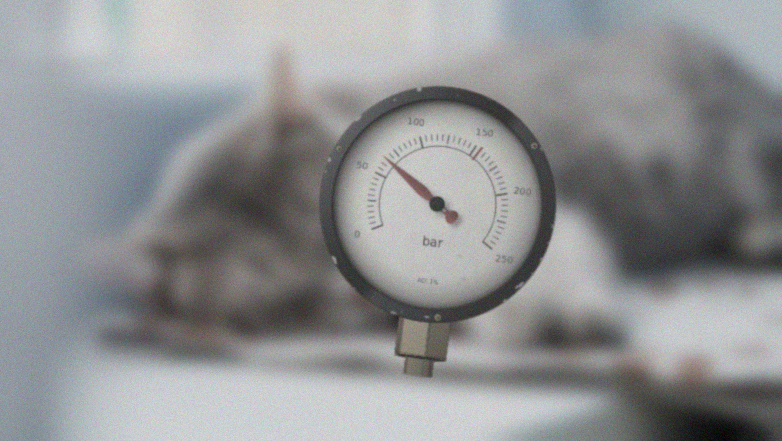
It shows 65 bar
